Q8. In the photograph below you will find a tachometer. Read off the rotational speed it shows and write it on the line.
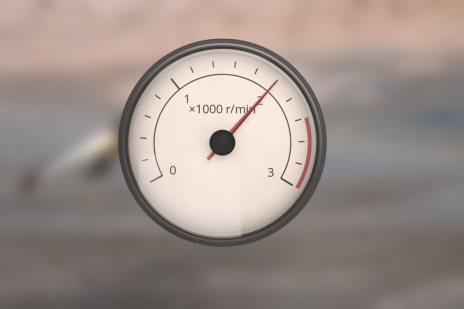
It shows 2000 rpm
